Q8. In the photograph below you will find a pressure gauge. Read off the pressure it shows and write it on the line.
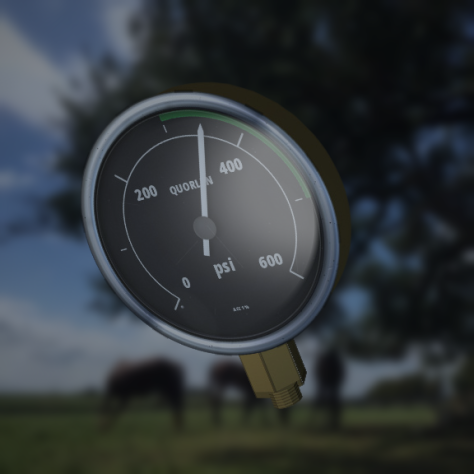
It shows 350 psi
